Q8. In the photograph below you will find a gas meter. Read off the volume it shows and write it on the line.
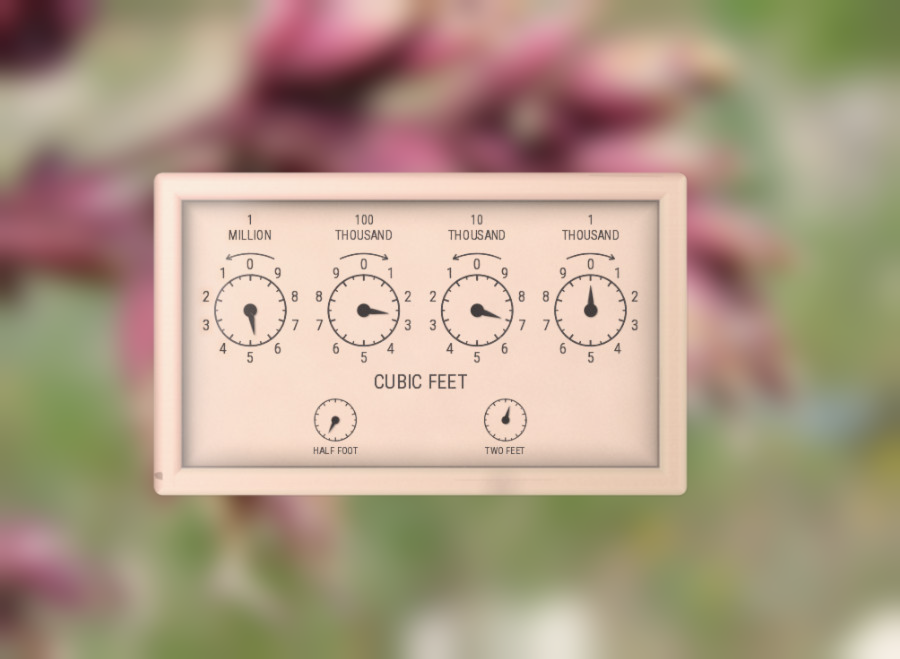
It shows 527000 ft³
